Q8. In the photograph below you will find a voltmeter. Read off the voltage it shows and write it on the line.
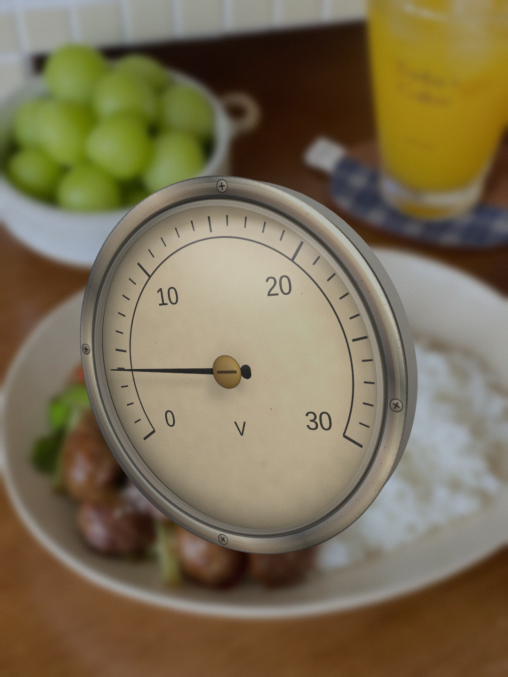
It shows 4 V
